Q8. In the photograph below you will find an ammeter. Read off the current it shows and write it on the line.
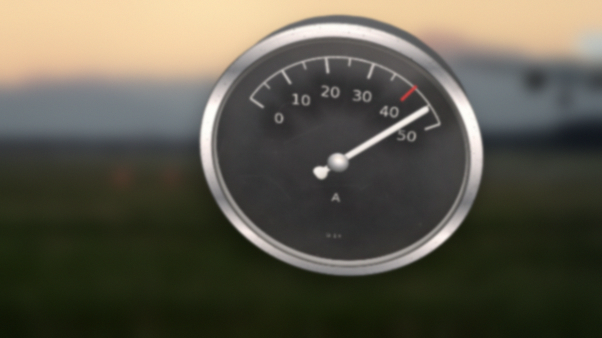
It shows 45 A
